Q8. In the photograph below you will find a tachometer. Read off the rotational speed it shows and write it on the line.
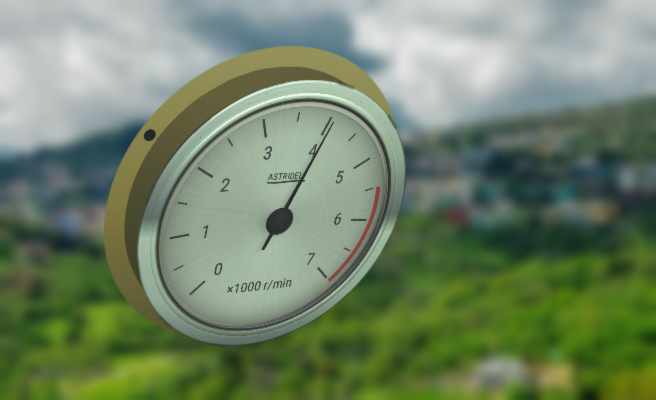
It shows 4000 rpm
